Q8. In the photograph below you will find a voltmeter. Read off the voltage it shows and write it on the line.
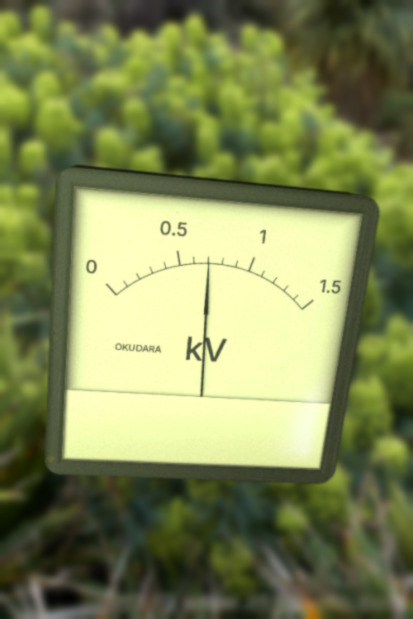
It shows 0.7 kV
